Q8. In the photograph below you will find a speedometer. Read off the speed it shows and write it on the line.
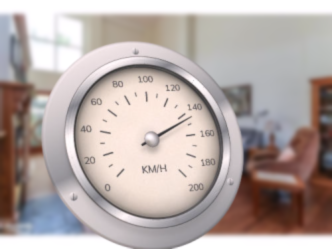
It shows 145 km/h
